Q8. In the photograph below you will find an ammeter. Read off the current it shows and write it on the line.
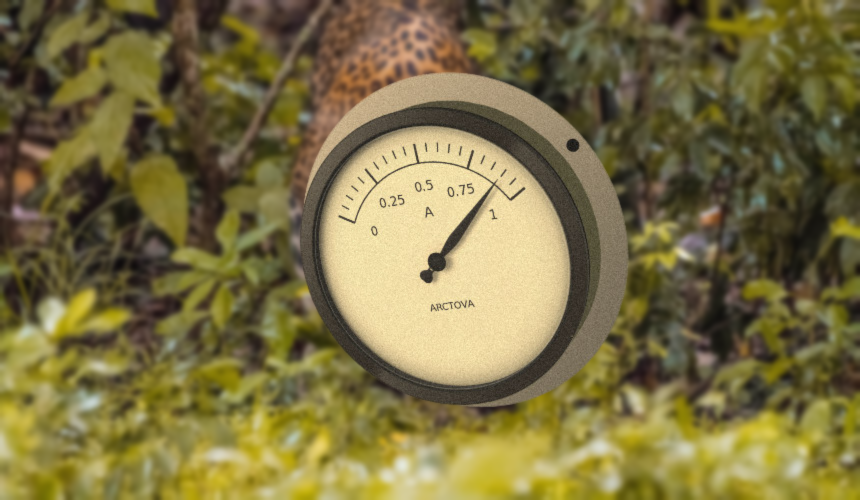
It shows 0.9 A
